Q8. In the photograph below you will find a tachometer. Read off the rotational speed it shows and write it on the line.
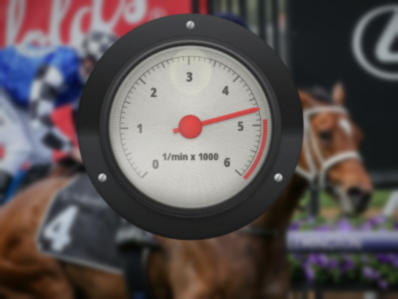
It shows 4700 rpm
